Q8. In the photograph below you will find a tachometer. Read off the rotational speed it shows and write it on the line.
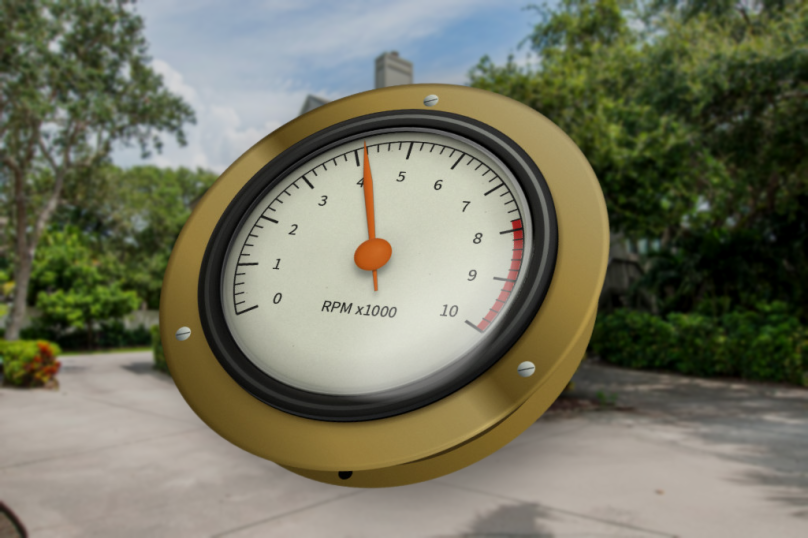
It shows 4200 rpm
